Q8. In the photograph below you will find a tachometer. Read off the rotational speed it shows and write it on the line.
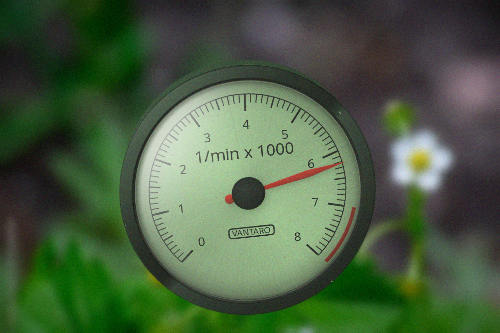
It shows 6200 rpm
